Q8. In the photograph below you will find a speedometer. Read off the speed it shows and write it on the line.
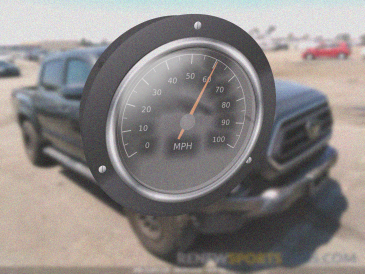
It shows 60 mph
